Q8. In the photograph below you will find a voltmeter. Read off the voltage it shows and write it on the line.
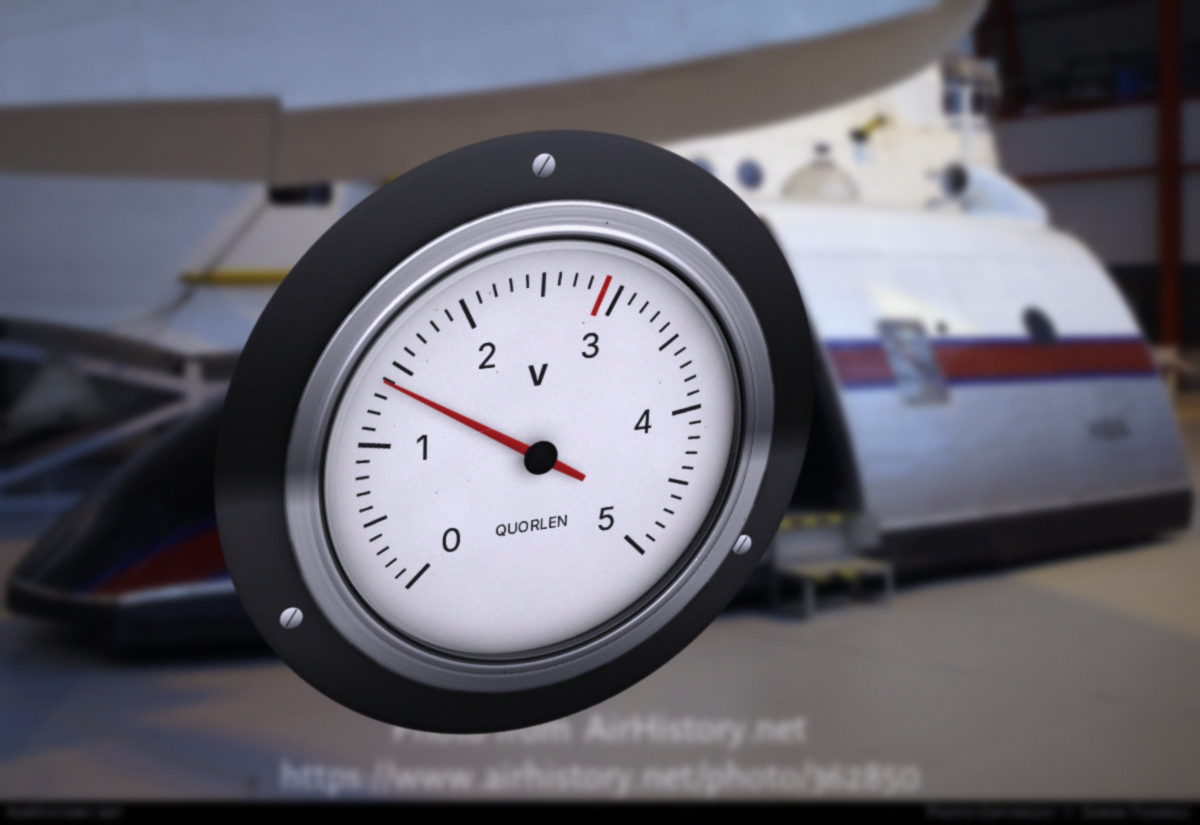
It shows 1.4 V
